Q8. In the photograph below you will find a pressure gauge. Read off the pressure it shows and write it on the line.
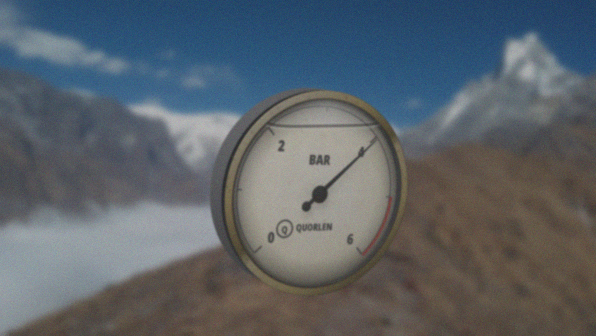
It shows 4 bar
